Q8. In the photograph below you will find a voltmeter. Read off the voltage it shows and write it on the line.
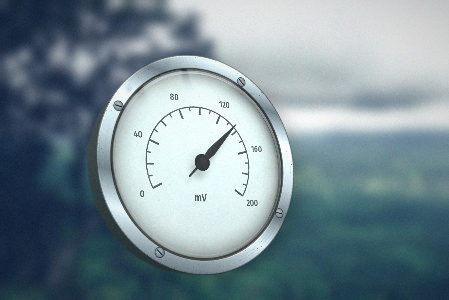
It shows 135 mV
